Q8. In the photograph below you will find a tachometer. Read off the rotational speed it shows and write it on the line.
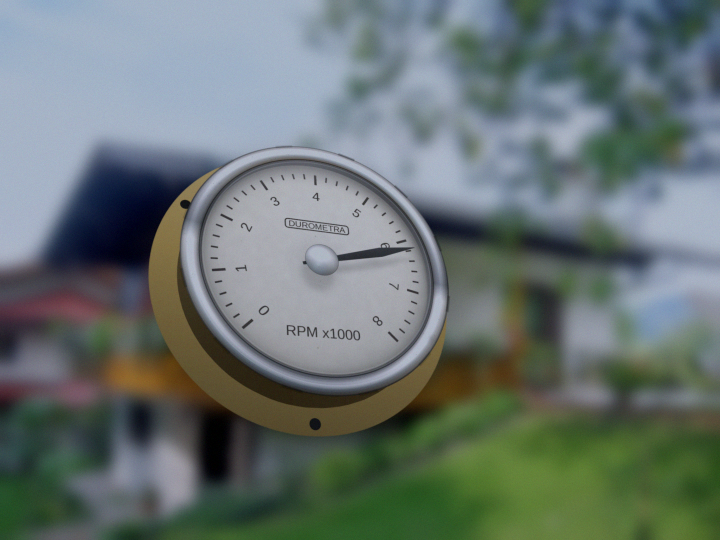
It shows 6200 rpm
